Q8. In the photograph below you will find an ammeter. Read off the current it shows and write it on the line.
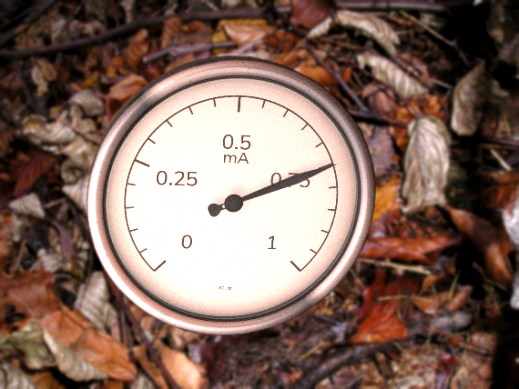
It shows 0.75 mA
